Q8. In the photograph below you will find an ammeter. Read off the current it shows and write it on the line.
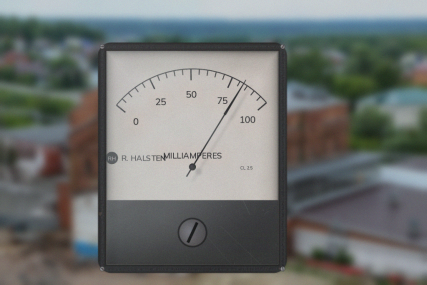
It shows 82.5 mA
